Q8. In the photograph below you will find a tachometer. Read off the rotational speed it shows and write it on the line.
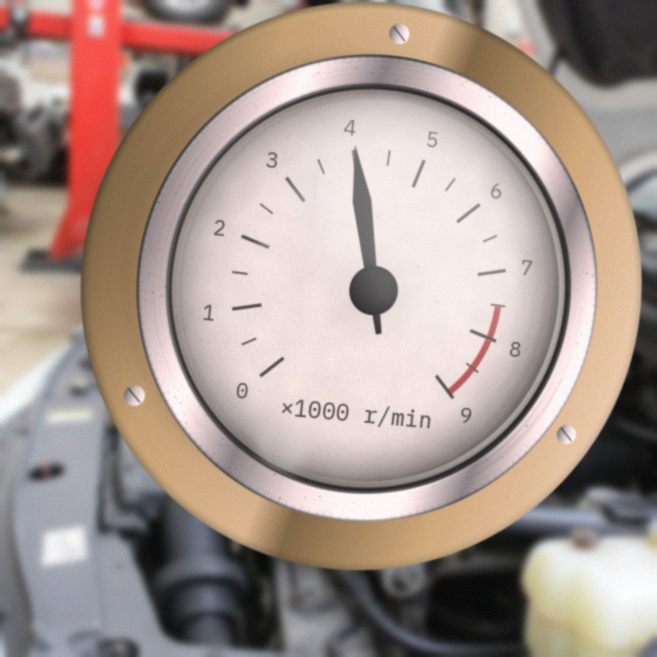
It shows 4000 rpm
